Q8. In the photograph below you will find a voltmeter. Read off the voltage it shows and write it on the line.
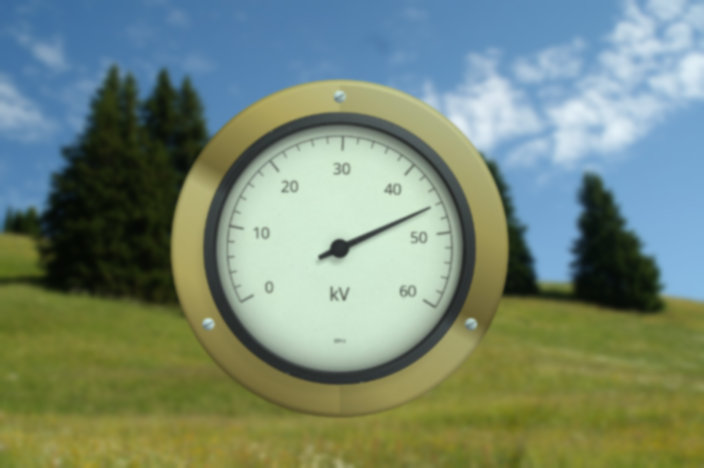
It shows 46 kV
